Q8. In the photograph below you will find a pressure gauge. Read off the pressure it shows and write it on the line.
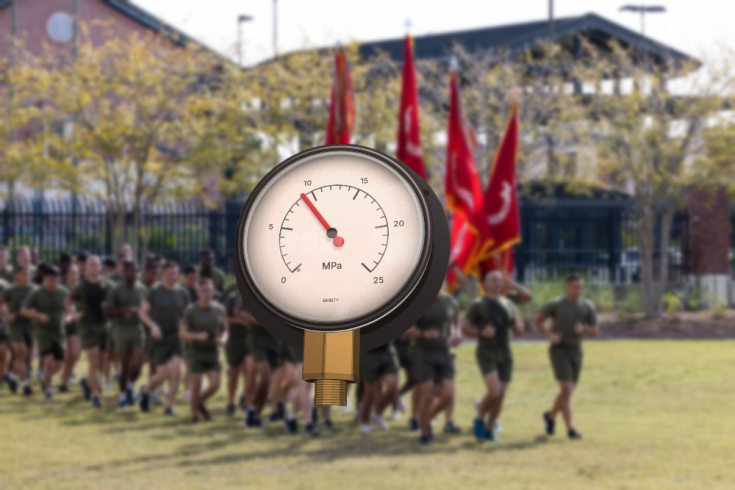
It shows 9 MPa
